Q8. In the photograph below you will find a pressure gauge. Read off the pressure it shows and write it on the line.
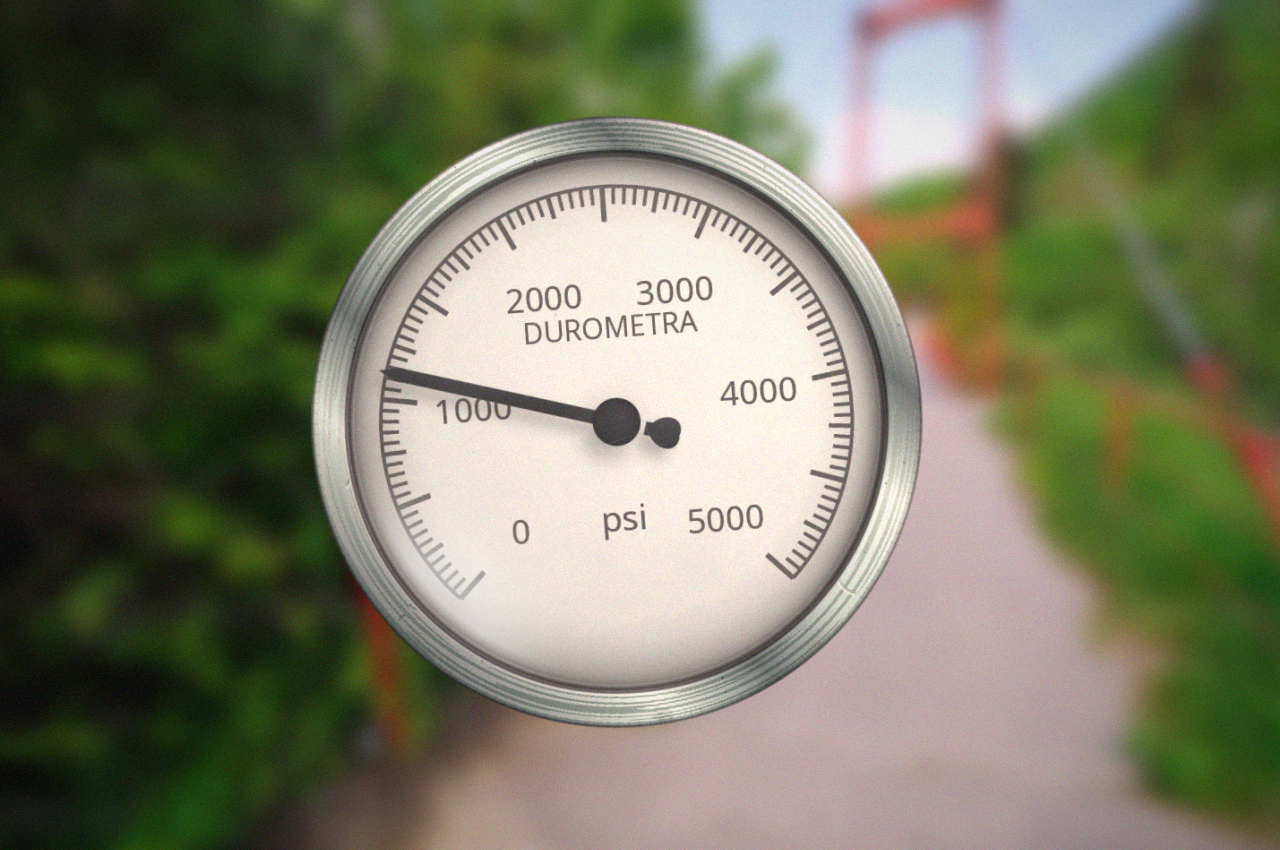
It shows 1125 psi
